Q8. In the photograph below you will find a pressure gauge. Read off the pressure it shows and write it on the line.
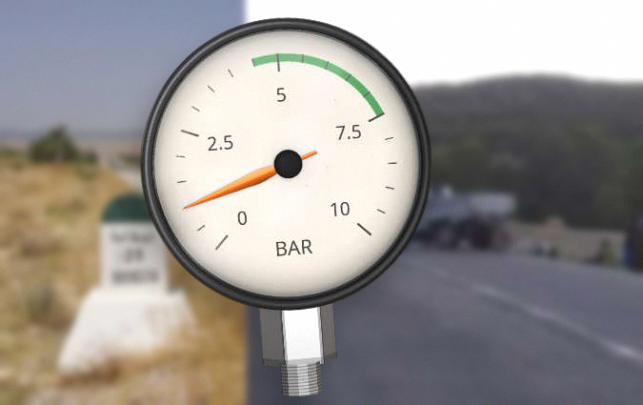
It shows 1 bar
